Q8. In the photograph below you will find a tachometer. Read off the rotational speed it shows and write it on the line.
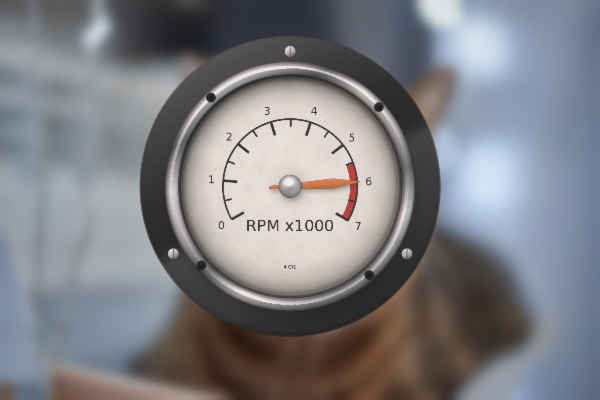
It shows 6000 rpm
